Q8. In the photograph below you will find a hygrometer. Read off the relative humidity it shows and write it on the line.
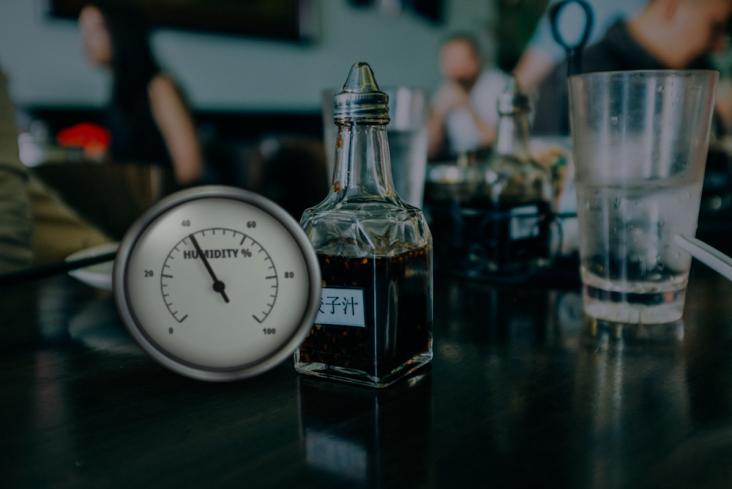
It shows 40 %
